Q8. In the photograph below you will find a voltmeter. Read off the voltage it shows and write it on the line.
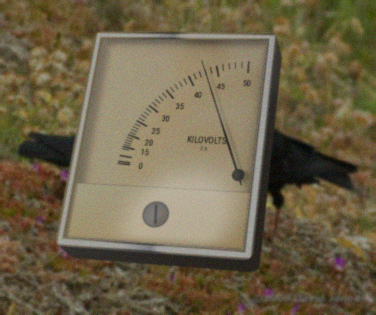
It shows 43 kV
